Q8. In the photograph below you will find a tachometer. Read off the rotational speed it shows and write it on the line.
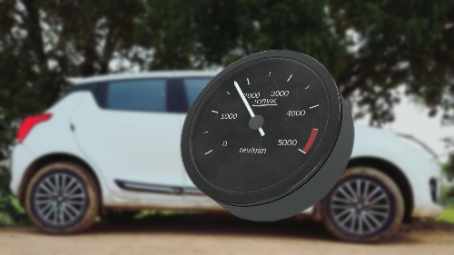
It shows 1750 rpm
